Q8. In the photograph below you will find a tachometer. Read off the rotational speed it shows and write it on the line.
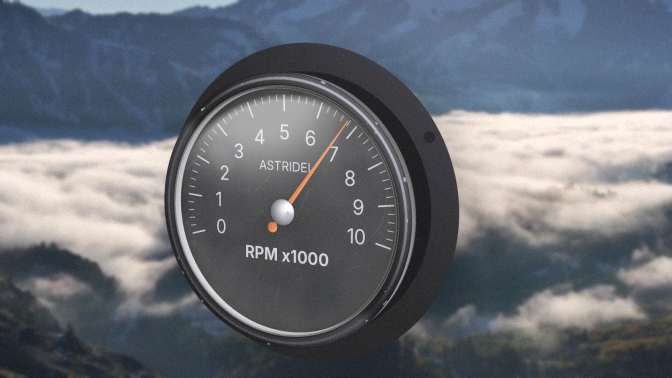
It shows 6800 rpm
